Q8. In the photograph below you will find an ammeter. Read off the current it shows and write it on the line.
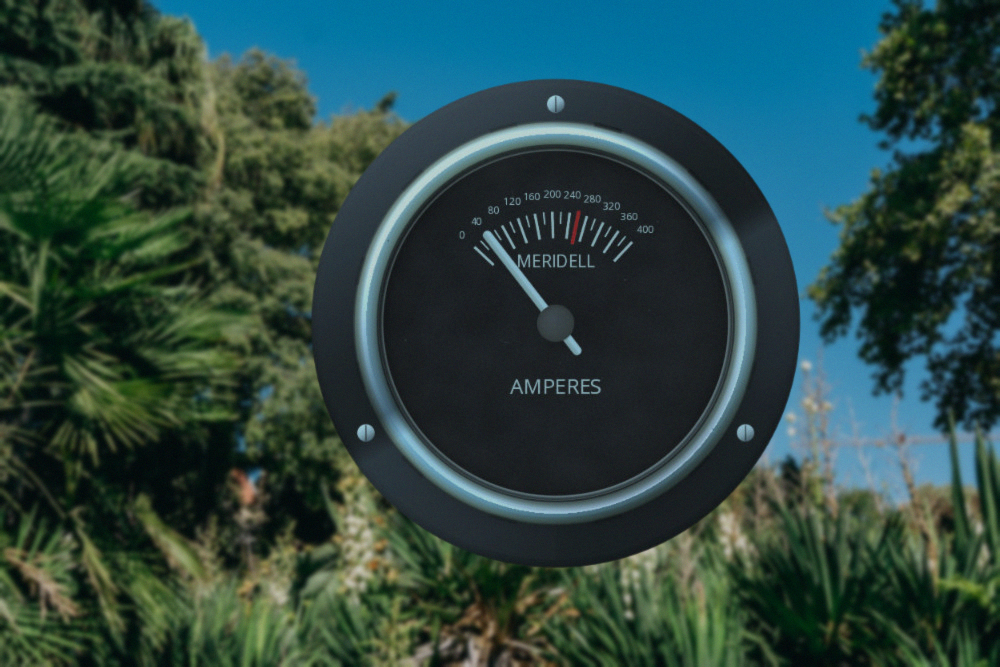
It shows 40 A
